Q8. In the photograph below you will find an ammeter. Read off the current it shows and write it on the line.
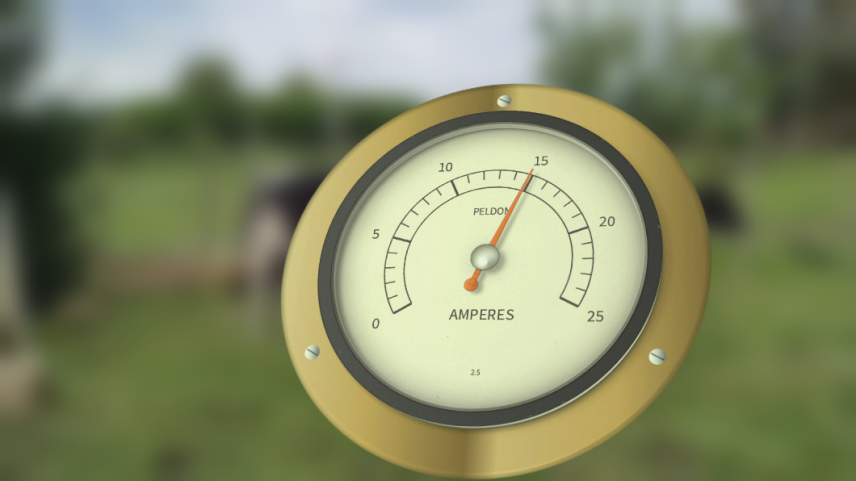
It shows 15 A
